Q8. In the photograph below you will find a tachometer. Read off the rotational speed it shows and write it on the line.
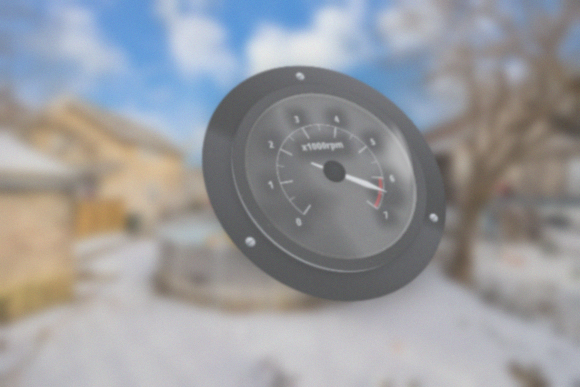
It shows 6500 rpm
